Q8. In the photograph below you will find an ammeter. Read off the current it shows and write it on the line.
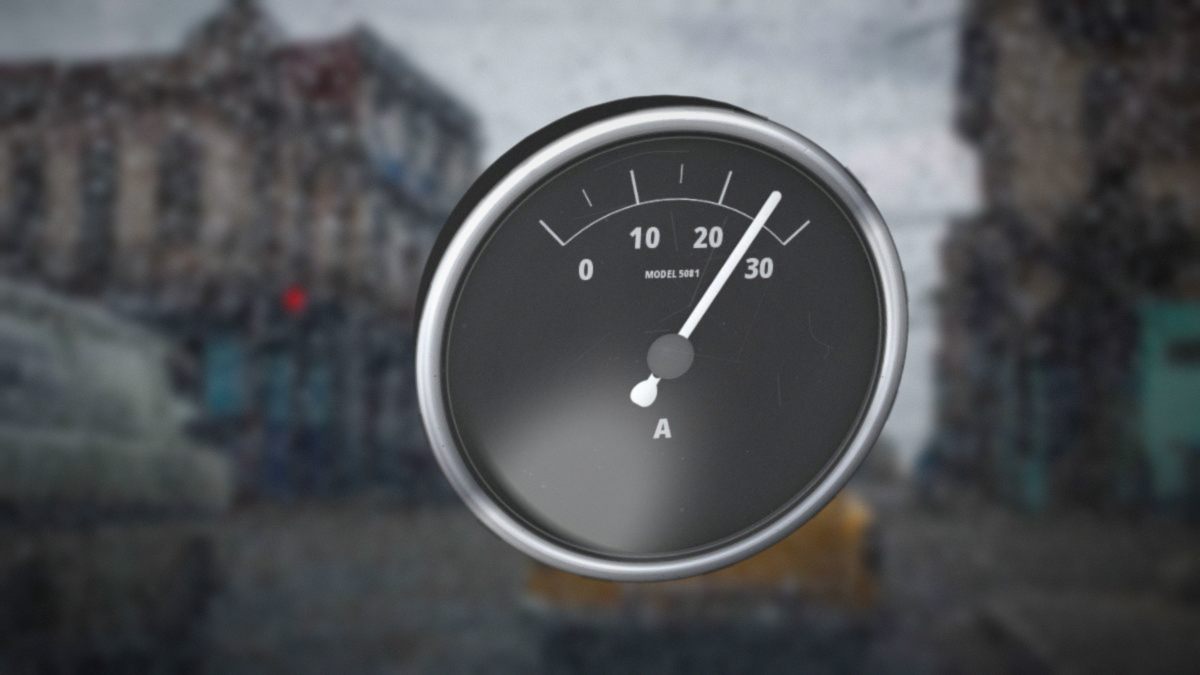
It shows 25 A
